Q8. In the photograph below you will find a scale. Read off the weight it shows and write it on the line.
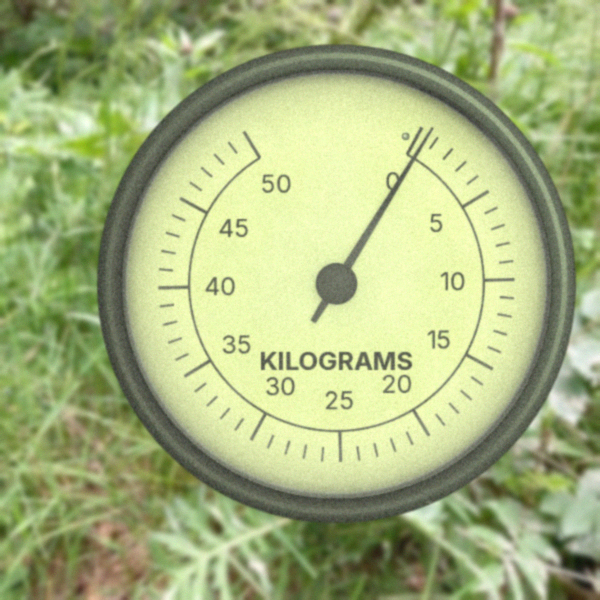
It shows 0.5 kg
